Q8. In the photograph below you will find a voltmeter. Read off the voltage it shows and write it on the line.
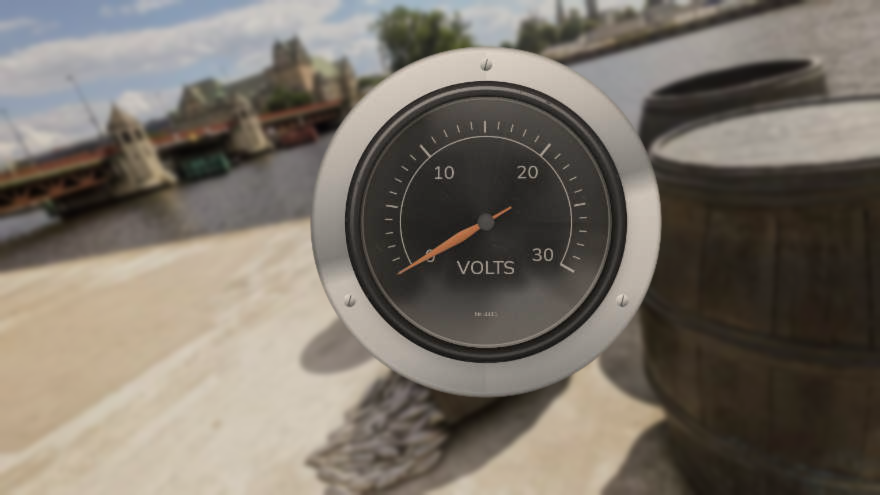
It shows 0 V
